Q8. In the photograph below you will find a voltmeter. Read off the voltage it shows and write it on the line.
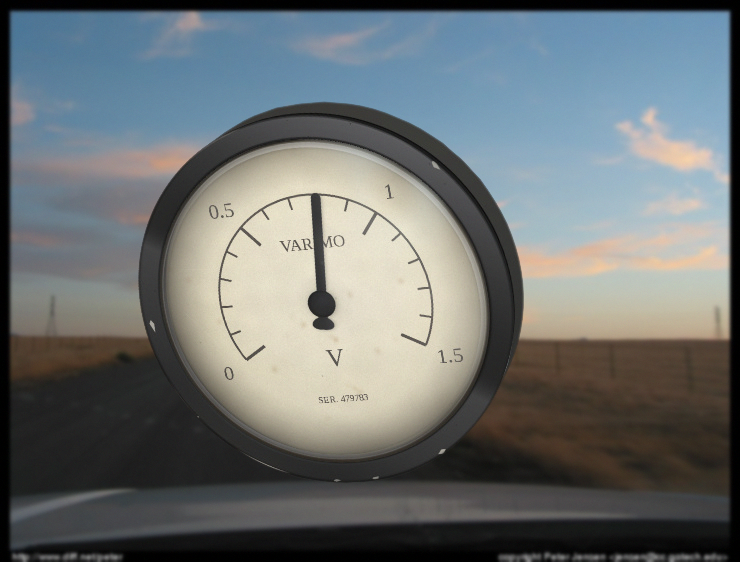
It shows 0.8 V
